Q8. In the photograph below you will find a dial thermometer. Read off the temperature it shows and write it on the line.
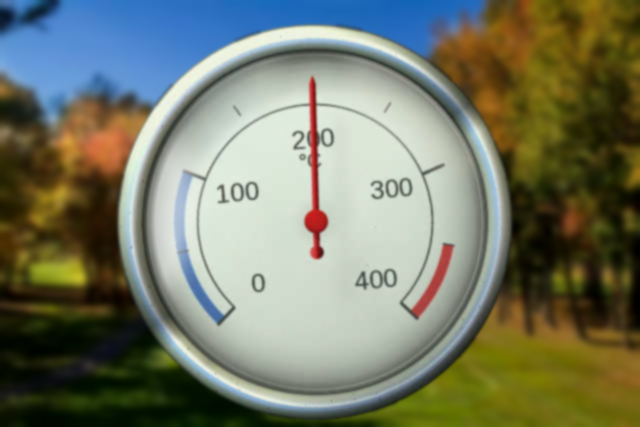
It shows 200 °C
